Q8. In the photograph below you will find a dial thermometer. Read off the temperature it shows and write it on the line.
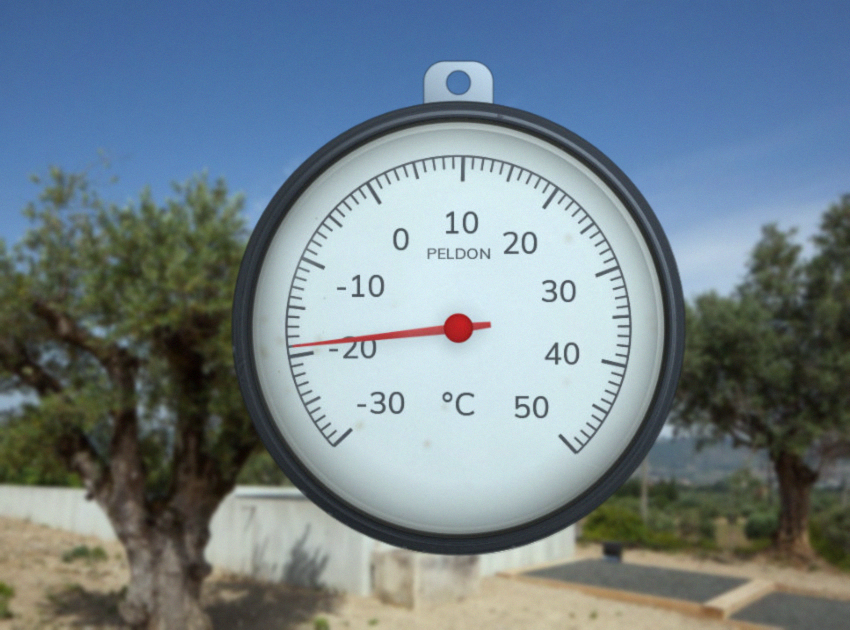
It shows -19 °C
